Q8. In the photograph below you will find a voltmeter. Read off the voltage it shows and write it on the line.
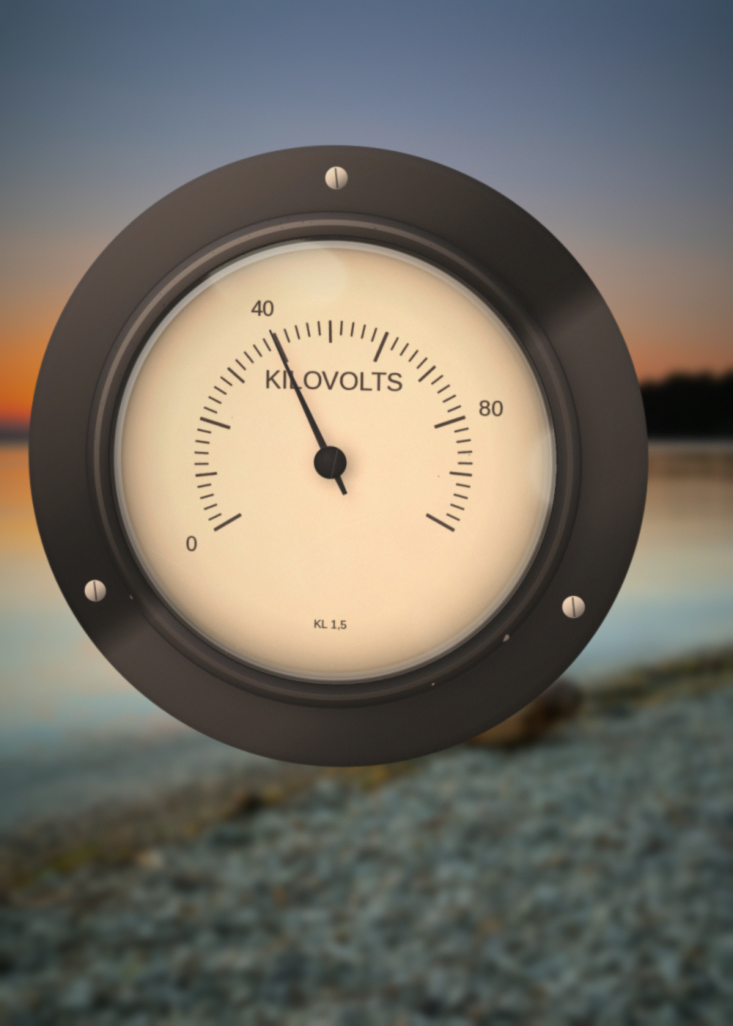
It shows 40 kV
